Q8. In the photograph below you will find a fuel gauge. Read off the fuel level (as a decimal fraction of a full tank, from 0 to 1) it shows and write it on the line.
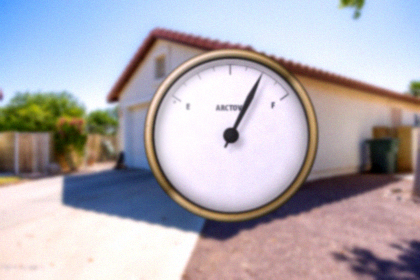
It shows 0.75
